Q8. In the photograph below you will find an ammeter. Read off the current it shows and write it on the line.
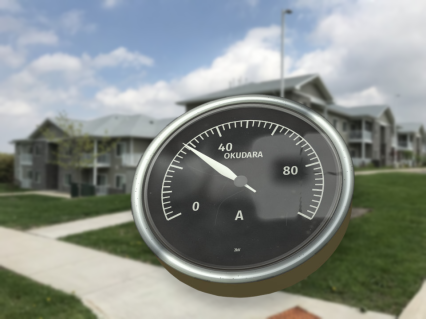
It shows 28 A
